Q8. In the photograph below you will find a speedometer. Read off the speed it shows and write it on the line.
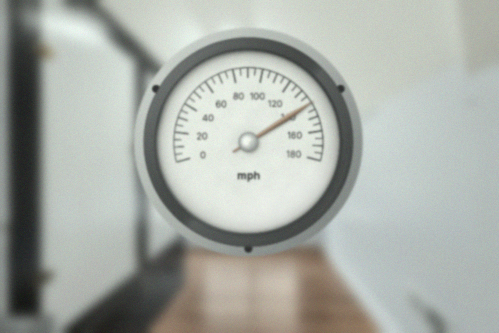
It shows 140 mph
